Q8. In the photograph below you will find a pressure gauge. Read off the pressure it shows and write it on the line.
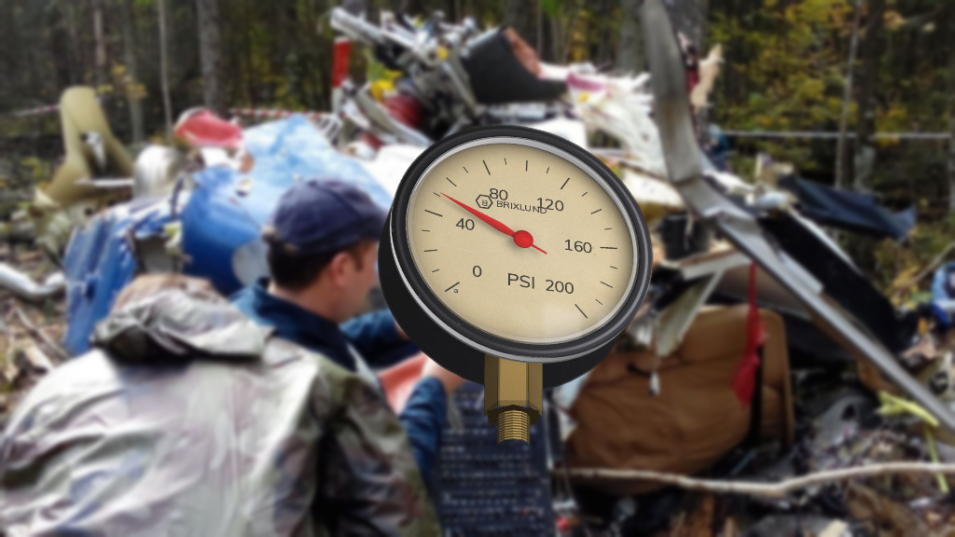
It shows 50 psi
